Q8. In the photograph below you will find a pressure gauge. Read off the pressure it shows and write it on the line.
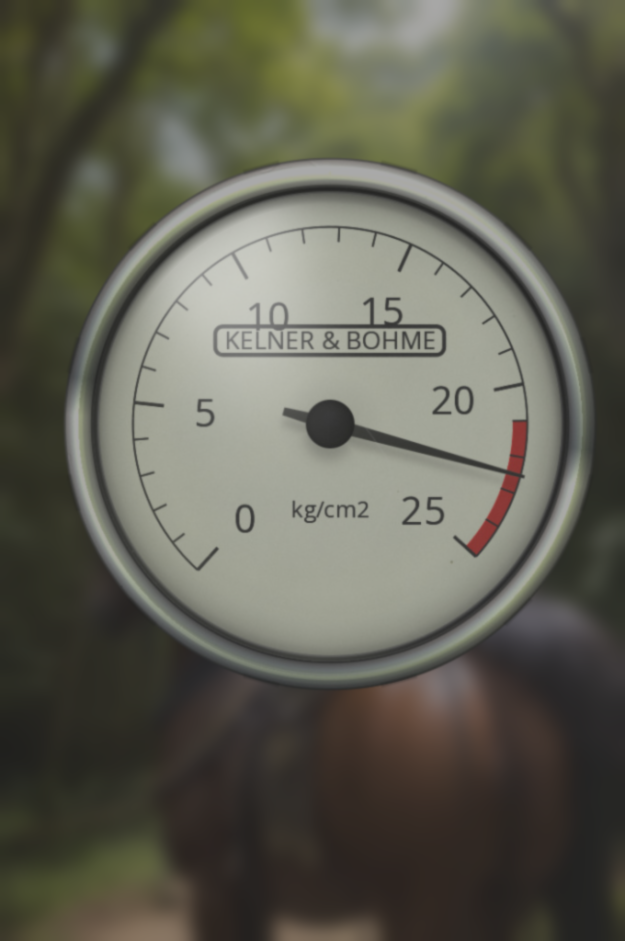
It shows 22.5 kg/cm²
